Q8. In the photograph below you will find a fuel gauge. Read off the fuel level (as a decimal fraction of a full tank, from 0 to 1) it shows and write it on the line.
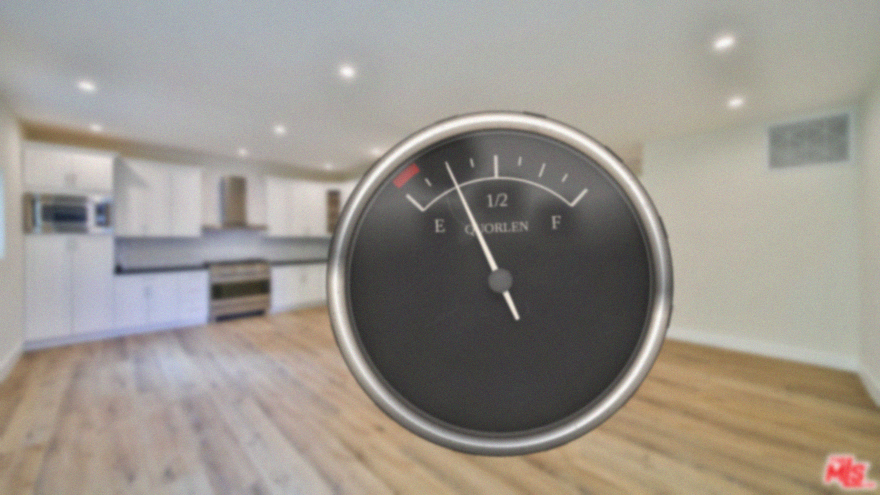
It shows 0.25
